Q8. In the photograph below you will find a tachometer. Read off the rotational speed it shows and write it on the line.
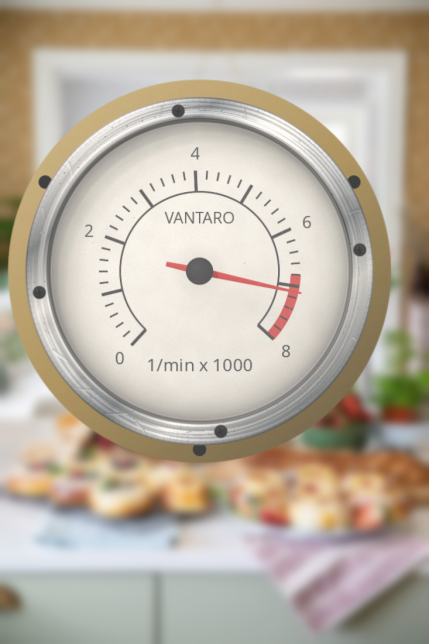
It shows 7100 rpm
